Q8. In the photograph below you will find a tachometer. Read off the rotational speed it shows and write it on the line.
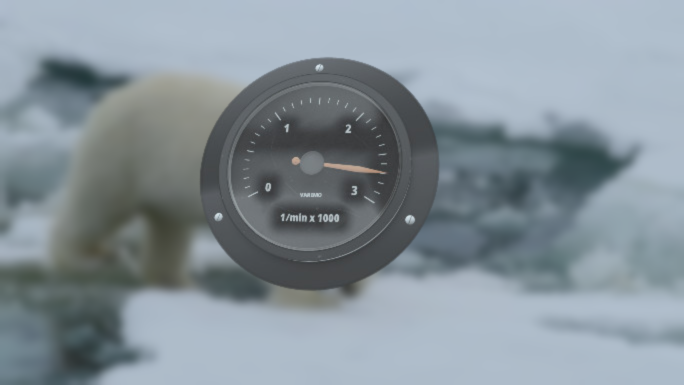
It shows 2700 rpm
